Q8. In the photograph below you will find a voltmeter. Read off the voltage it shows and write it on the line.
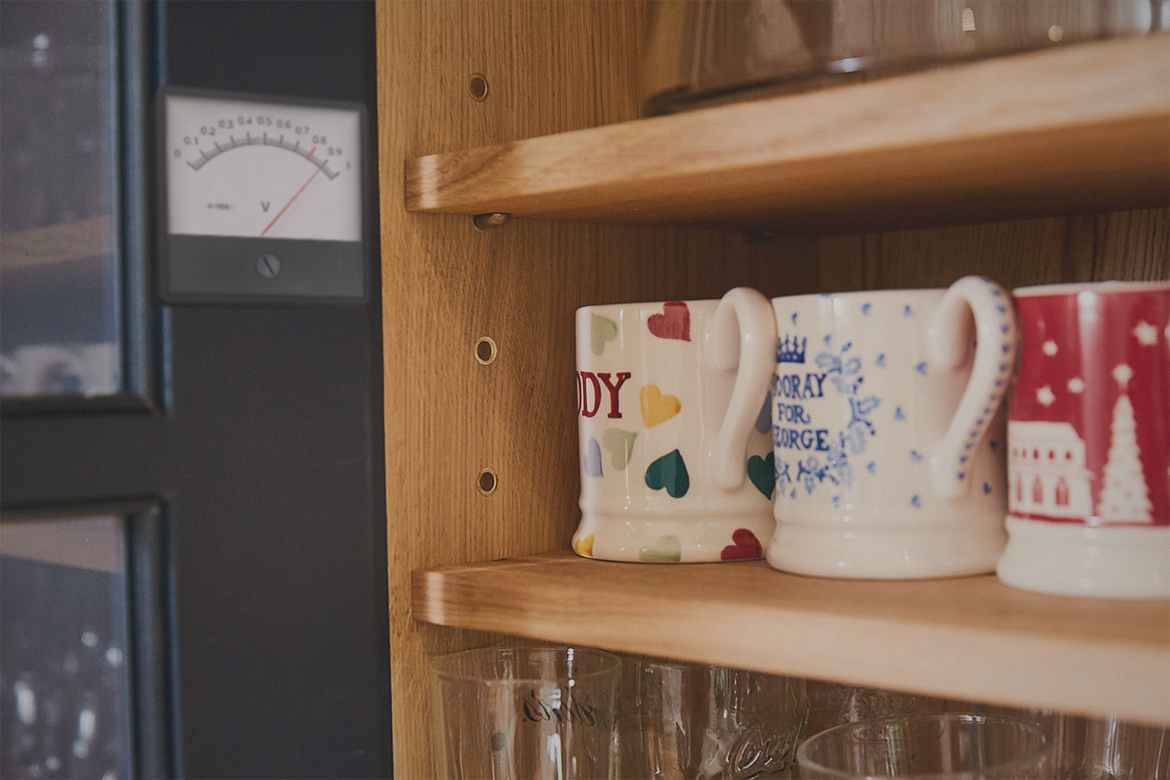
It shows 0.9 V
